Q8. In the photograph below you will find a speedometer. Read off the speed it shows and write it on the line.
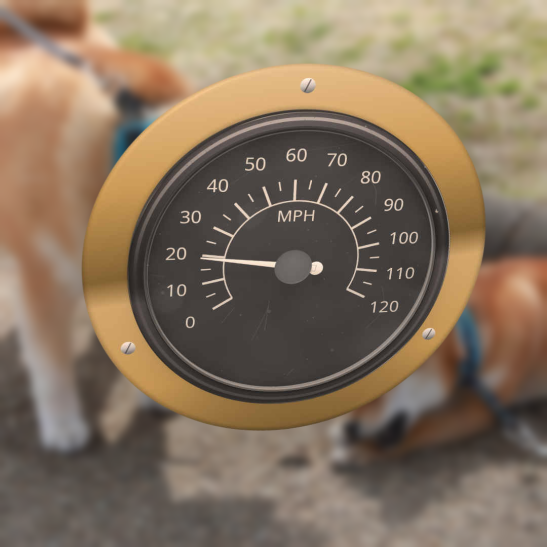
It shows 20 mph
